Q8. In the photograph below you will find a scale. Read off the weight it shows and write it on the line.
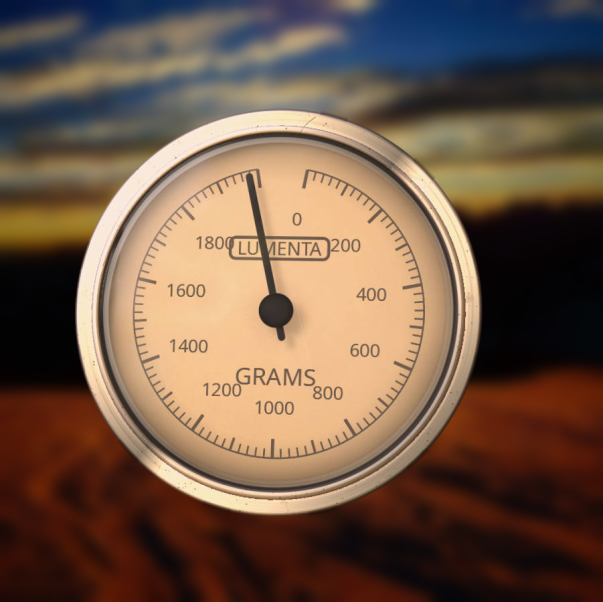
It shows 1980 g
